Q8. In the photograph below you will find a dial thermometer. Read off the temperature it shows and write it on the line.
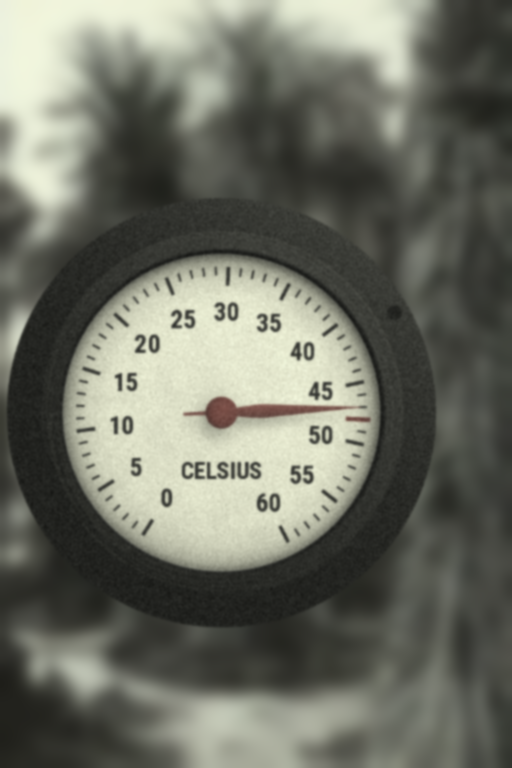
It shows 47 °C
